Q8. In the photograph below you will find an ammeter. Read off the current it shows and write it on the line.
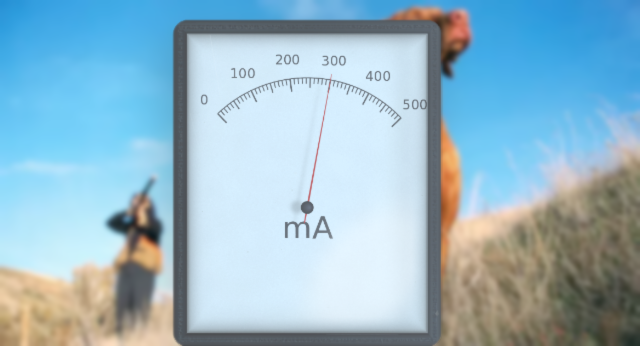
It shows 300 mA
